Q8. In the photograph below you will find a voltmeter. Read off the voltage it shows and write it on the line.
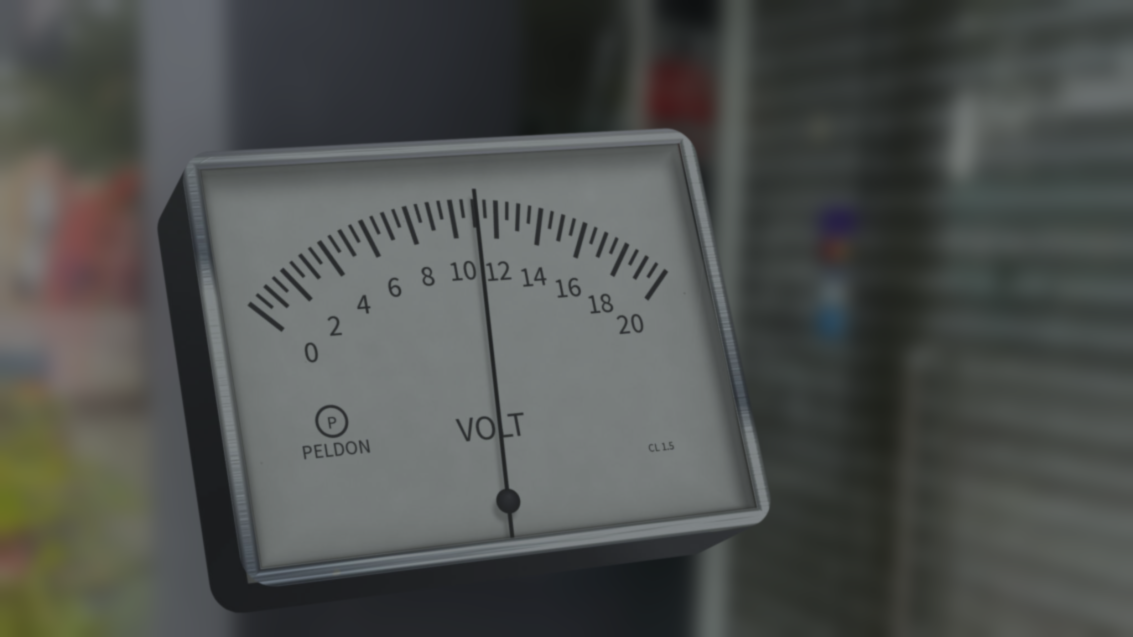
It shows 11 V
